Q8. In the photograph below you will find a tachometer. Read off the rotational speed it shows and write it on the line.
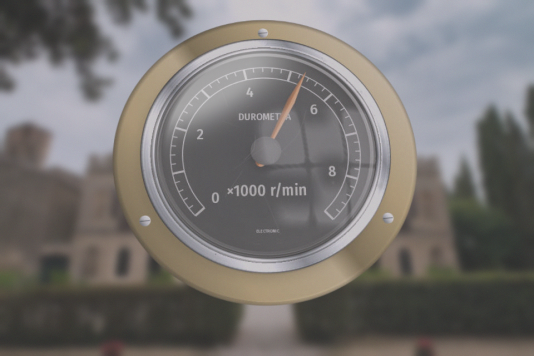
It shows 5300 rpm
